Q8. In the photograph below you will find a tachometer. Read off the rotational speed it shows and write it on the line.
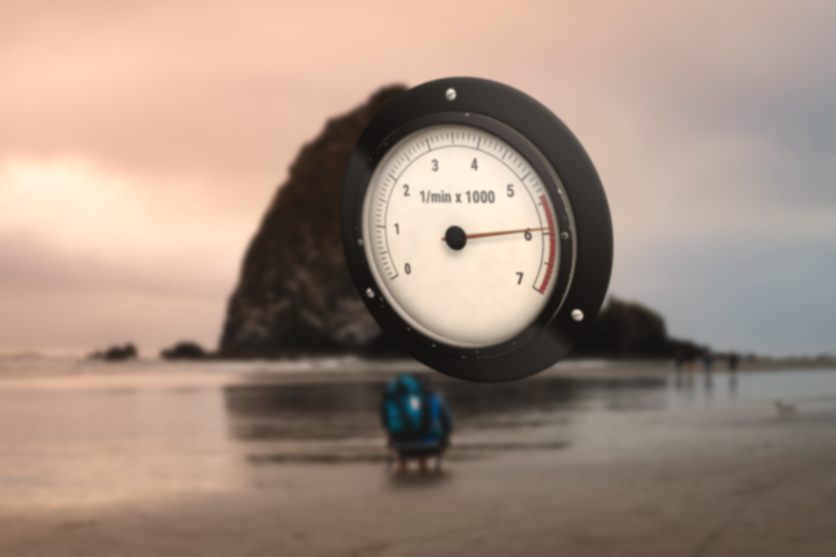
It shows 5900 rpm
